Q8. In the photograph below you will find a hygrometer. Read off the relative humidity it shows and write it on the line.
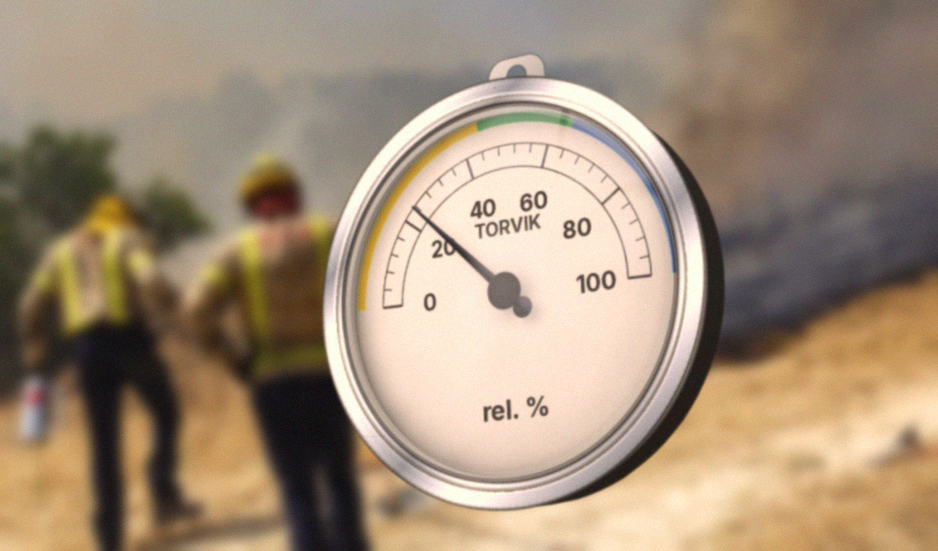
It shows 24 %
